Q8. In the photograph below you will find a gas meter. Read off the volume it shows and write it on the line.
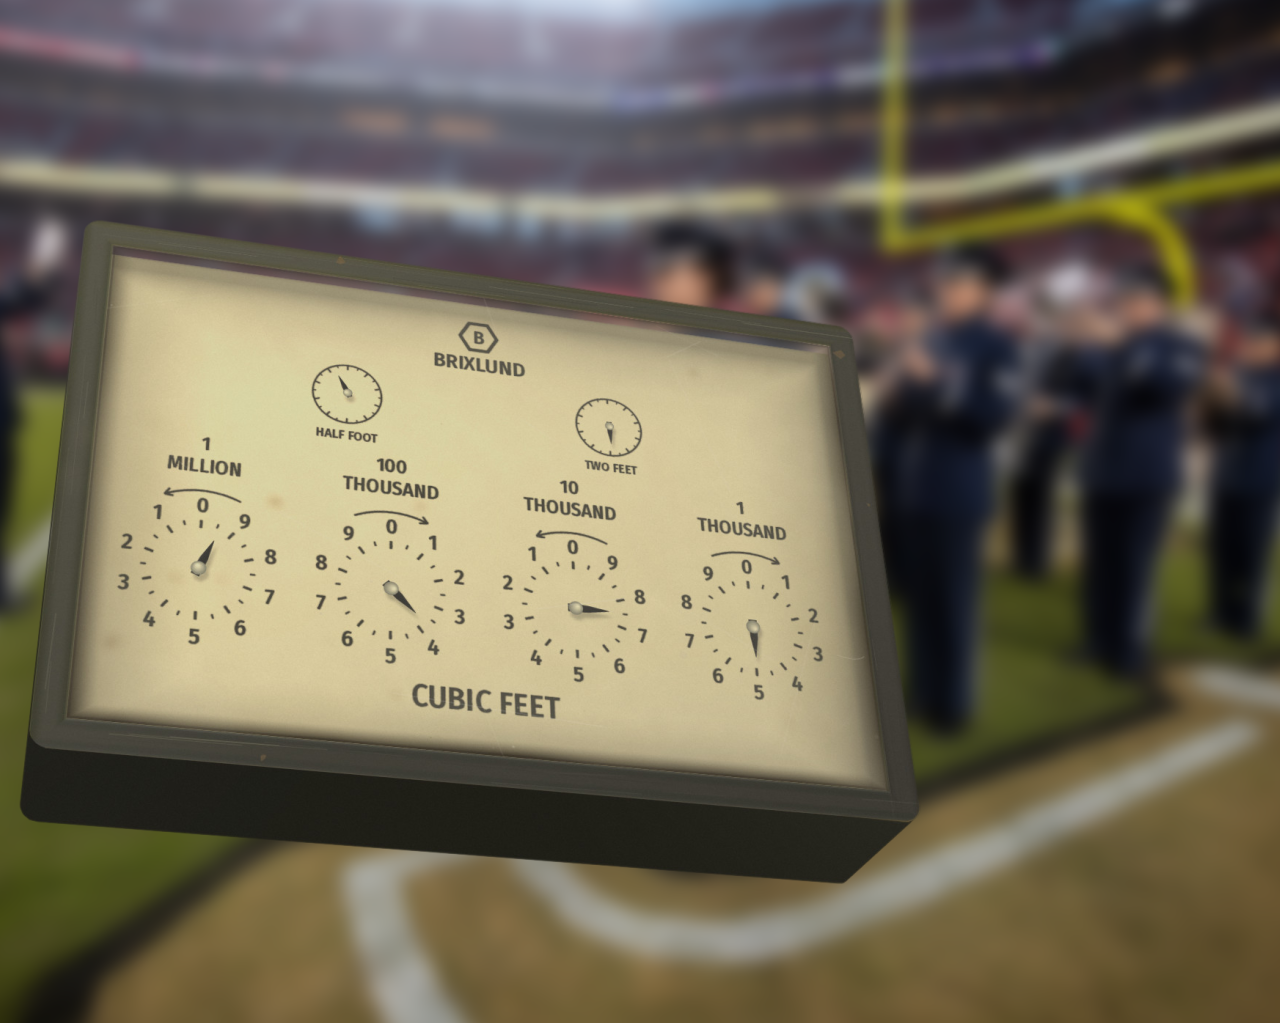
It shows 937500 ft³
